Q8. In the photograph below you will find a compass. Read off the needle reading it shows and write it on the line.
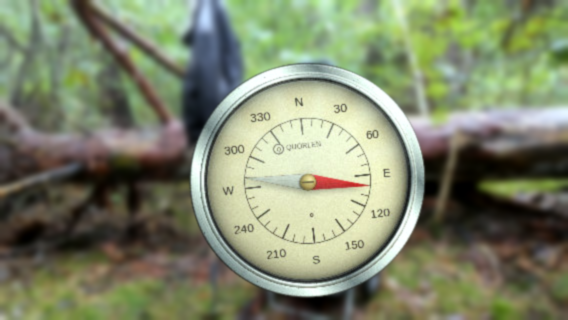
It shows 100 °
